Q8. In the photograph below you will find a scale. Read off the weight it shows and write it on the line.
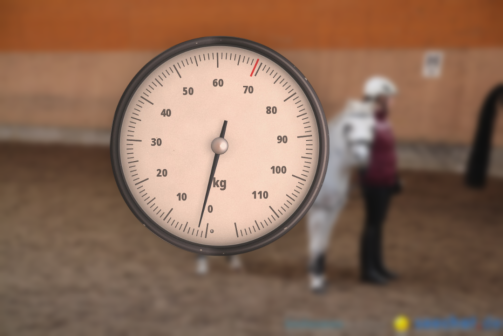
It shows 2 kg
